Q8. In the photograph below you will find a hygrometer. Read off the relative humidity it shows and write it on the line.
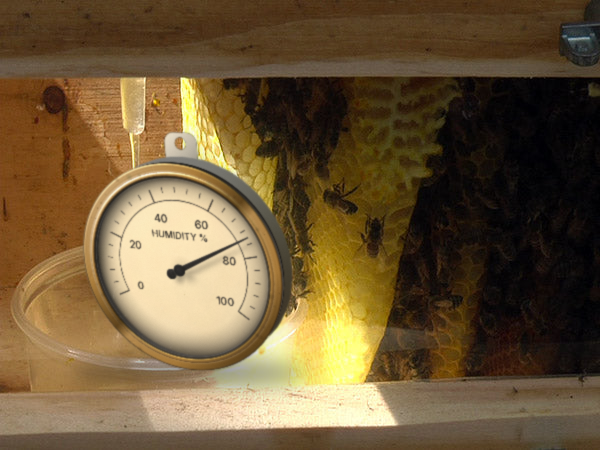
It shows 74 %
